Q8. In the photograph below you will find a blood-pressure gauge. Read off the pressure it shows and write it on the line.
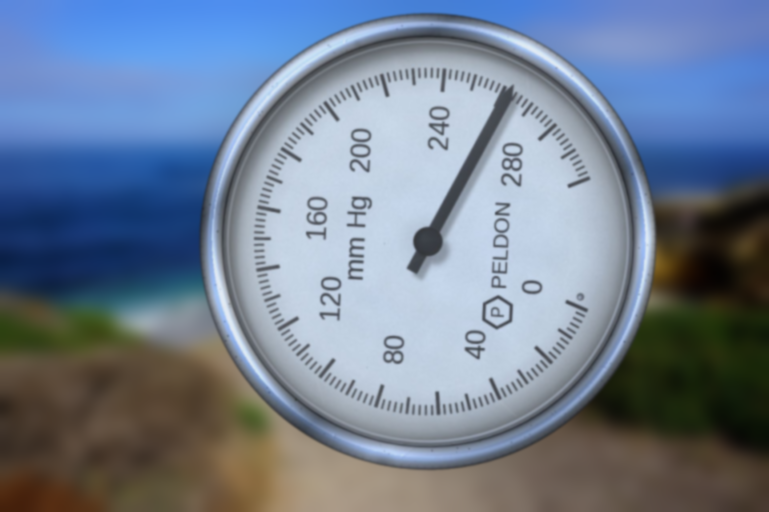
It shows 262 mmHg
